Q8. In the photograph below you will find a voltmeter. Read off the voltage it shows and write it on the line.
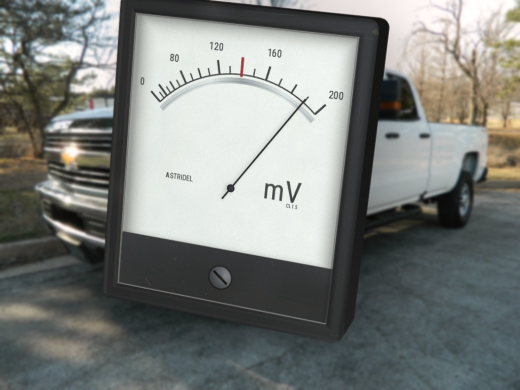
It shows 190 mV
